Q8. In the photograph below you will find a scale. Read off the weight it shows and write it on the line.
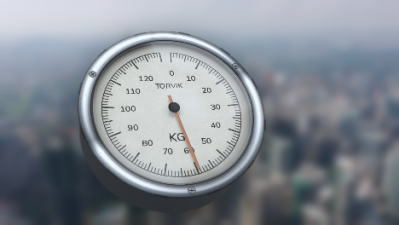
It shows 60 kg
